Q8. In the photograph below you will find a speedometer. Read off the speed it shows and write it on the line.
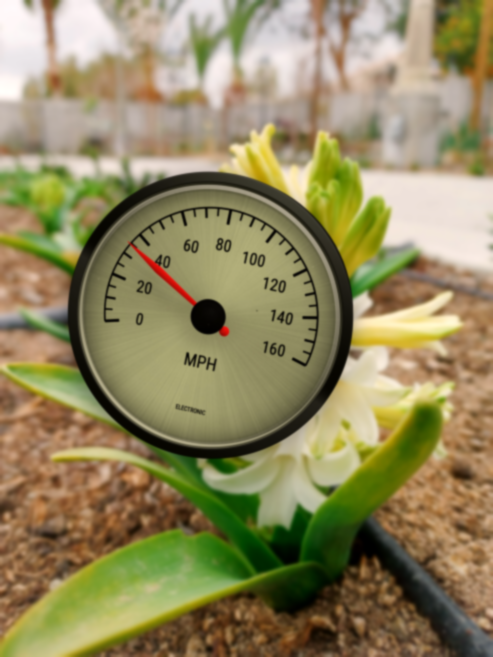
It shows 35 mph
